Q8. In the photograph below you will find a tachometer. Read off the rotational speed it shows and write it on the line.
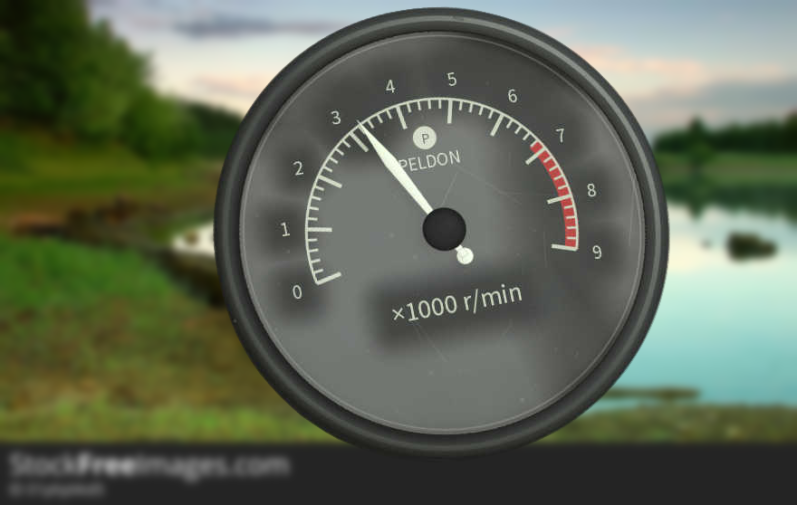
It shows 3200 rpm
